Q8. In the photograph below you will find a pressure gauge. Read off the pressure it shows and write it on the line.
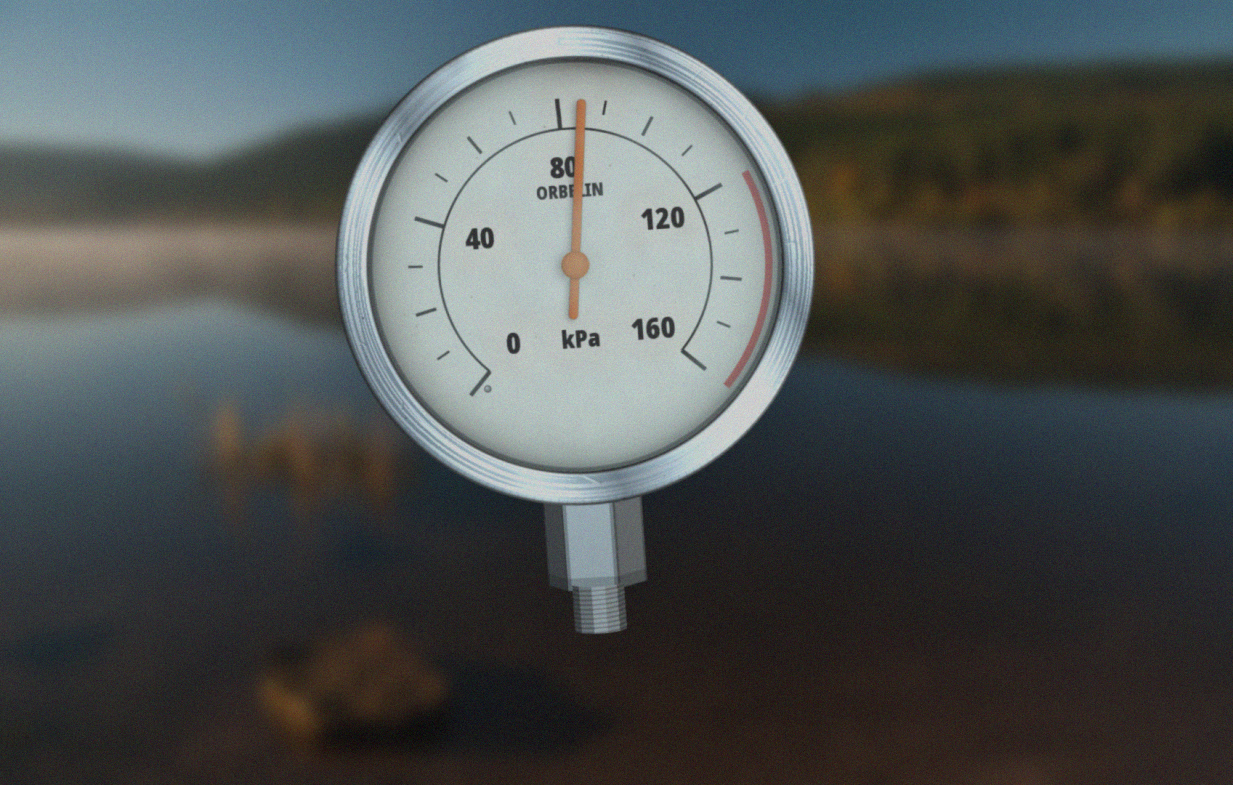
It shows 85 kPa
